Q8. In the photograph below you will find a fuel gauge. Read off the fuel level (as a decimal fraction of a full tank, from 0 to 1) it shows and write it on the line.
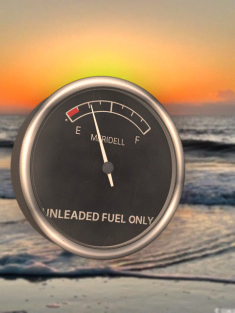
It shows 0.25
